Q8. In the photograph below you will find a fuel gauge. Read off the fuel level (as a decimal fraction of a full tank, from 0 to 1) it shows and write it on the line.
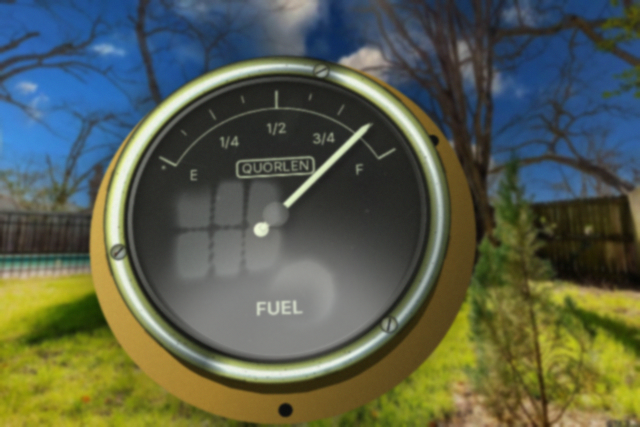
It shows 0.875
